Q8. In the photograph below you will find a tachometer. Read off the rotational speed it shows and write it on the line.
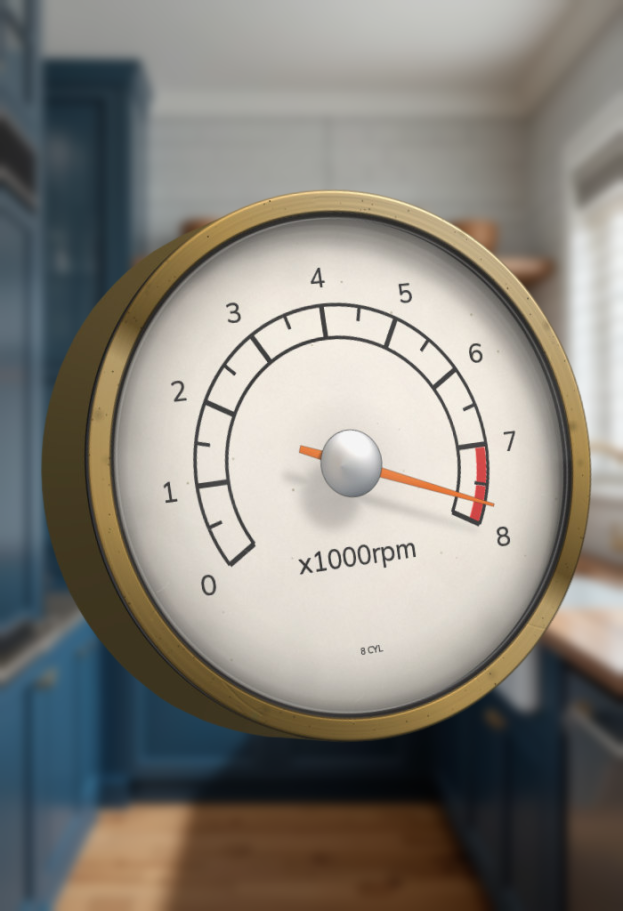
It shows 7750 rpm
